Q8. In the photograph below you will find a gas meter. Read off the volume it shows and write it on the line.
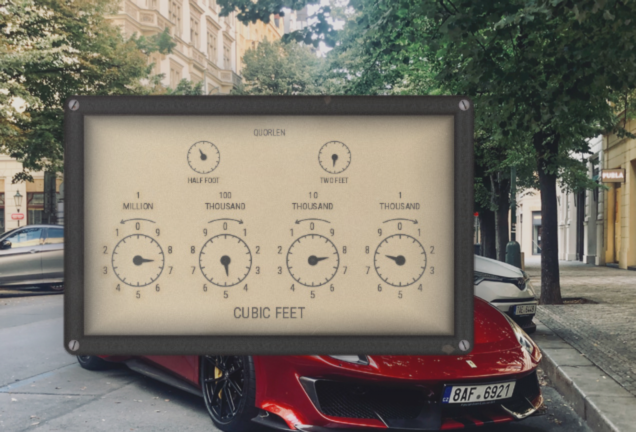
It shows 747800 ft³
